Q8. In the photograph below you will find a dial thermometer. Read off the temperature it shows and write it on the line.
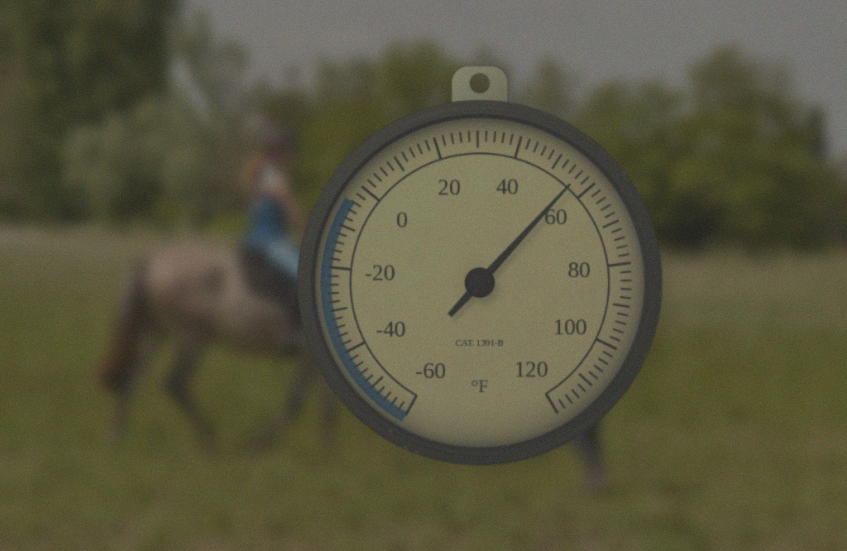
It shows 56 °F
